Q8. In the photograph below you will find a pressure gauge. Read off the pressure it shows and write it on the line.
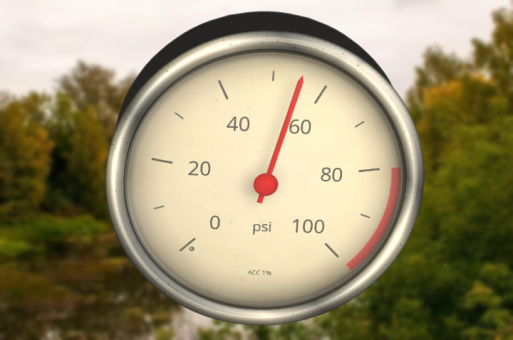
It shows 55 psi
